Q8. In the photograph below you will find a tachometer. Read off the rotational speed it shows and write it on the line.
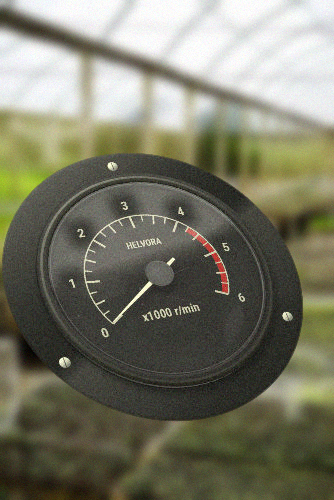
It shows 0 rpm
